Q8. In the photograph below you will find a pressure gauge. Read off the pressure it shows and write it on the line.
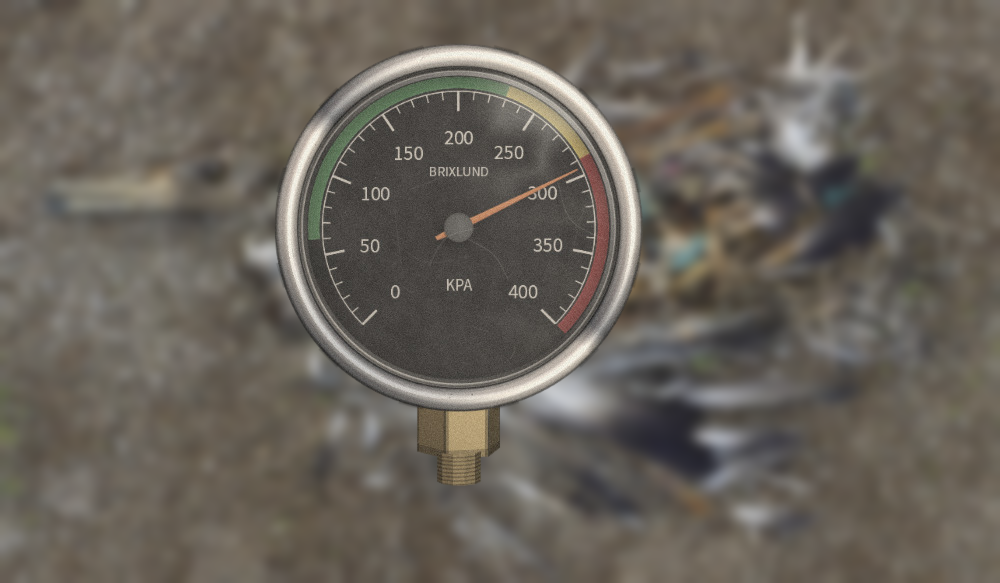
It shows 295 kPa
